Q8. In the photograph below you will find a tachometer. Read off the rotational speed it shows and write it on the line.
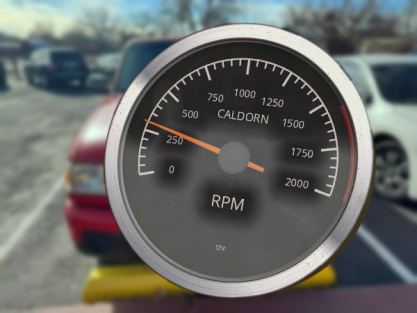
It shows 300 rpm
